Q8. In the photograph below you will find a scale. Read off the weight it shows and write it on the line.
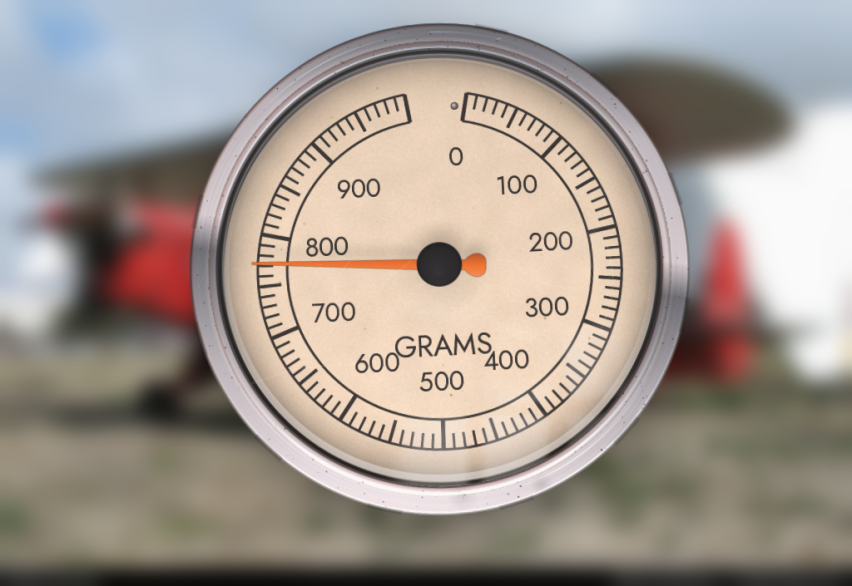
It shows 770 g
